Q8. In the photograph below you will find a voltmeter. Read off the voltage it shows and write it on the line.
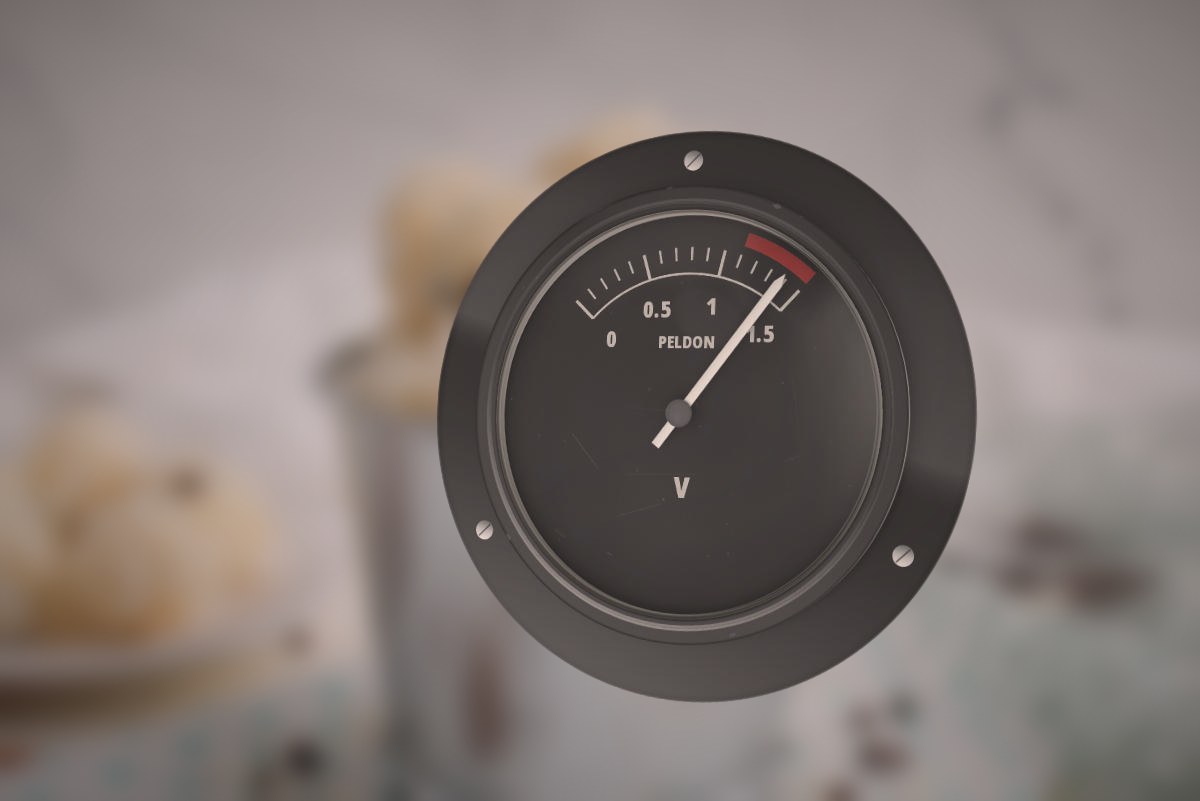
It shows 1.4 V
